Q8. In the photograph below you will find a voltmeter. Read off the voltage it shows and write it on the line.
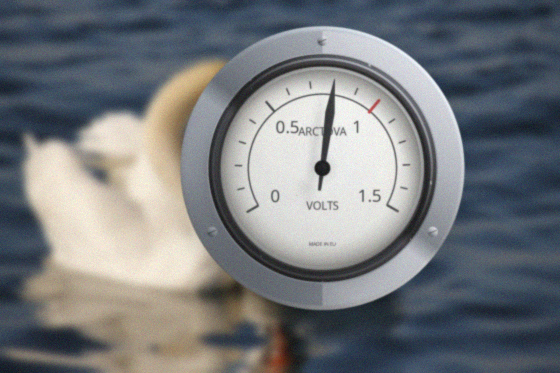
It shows 0.8 V
